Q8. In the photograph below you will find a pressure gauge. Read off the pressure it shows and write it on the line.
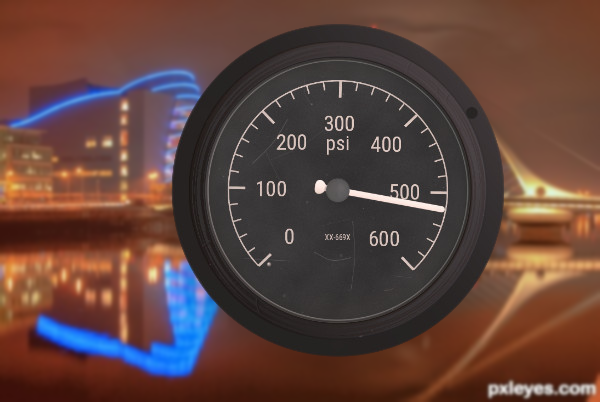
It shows 520 psi
